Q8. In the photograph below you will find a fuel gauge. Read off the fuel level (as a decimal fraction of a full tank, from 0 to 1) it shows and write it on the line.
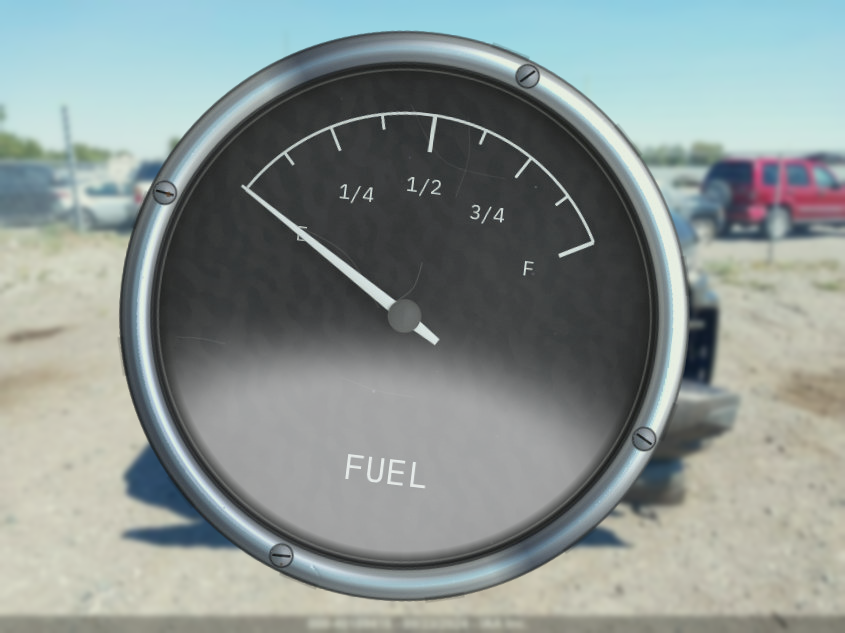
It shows 0
